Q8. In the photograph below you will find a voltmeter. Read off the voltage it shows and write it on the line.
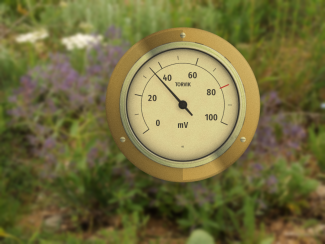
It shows 35 mV
